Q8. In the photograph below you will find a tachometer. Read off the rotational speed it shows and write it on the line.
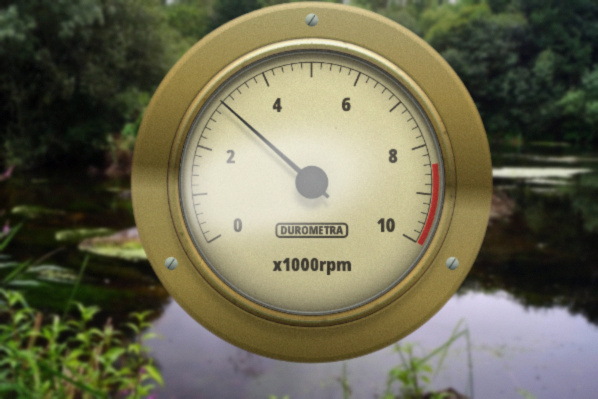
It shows 3000 rpm
